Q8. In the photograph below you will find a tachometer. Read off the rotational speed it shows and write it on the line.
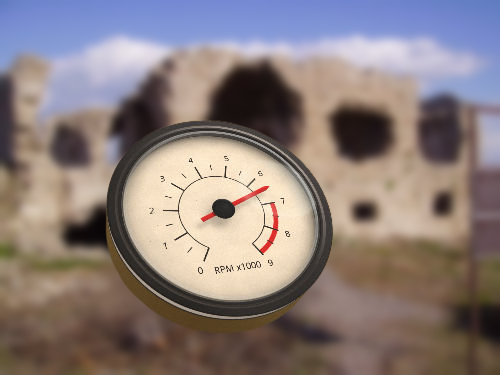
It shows 6500 rpm
